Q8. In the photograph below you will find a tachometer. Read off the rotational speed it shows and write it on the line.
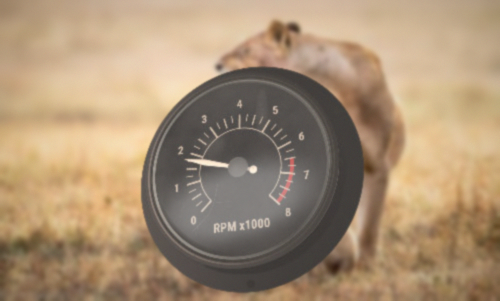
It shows 1750 rpm
